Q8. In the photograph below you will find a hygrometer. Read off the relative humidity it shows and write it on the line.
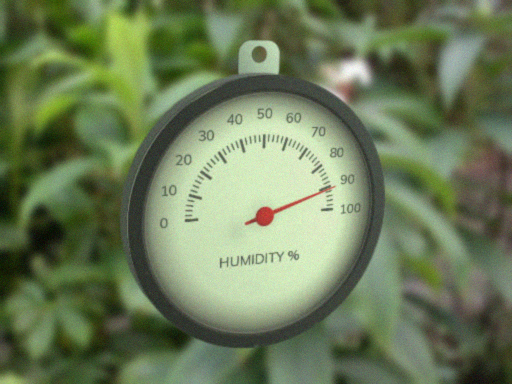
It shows 90 %
